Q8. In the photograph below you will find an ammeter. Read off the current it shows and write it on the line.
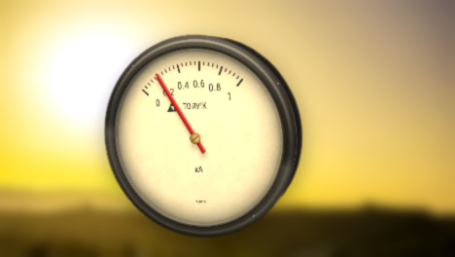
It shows 0.2 kA
